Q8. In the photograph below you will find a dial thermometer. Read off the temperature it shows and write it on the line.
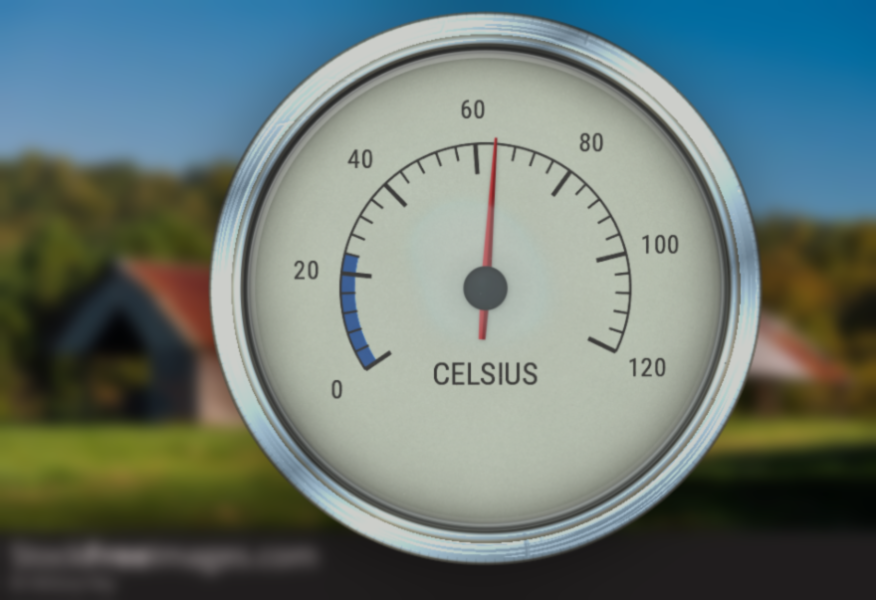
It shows 64 °C
